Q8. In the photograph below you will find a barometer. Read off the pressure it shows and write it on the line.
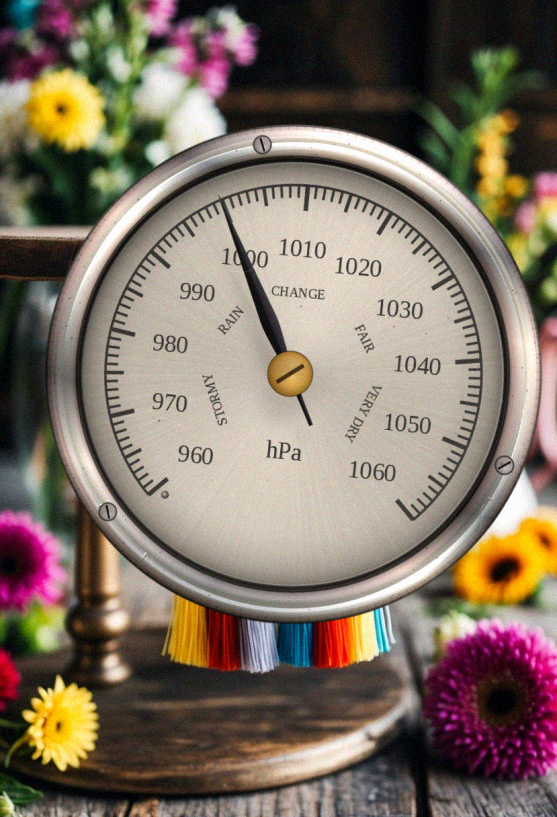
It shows 1000 hPa
